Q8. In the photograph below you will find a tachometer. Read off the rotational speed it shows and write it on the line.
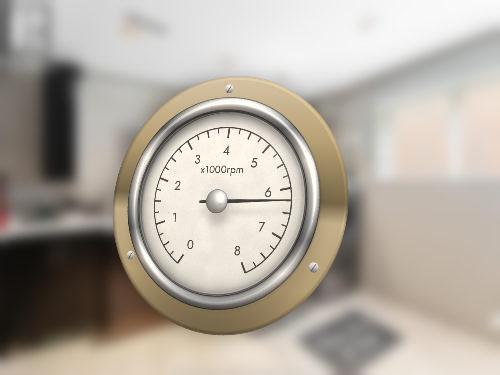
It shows 6250 rpm
